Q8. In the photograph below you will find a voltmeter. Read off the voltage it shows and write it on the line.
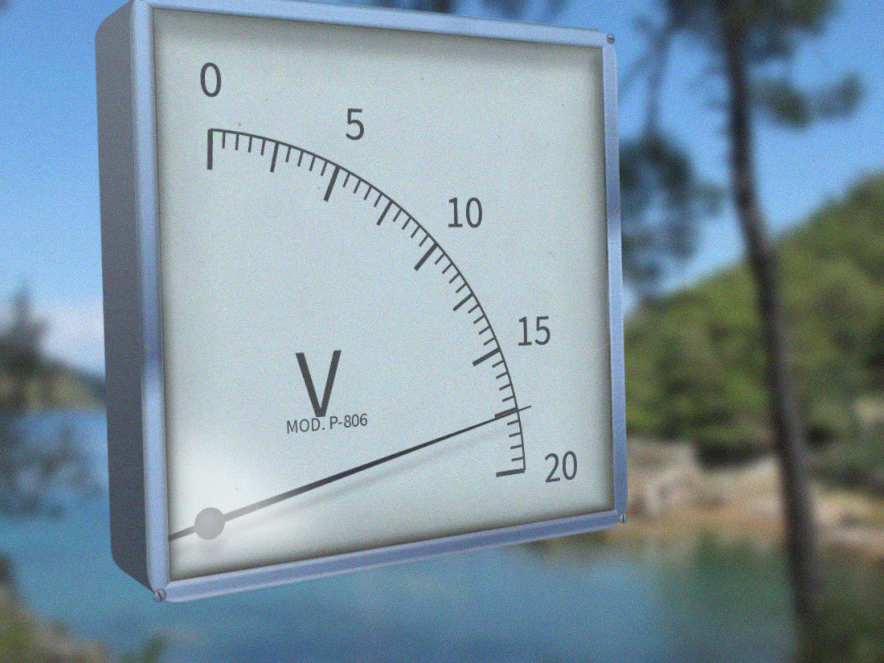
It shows 17.5 V
